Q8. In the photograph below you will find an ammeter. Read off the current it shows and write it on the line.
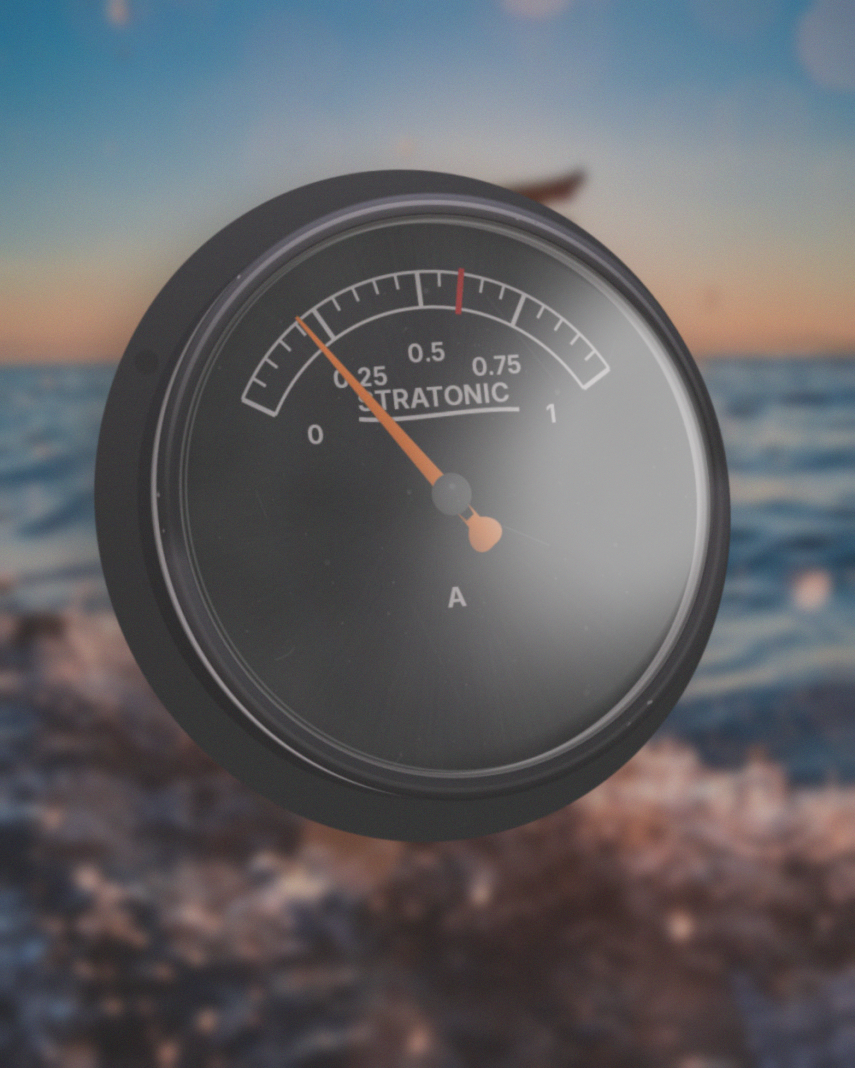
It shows 0.2 A
